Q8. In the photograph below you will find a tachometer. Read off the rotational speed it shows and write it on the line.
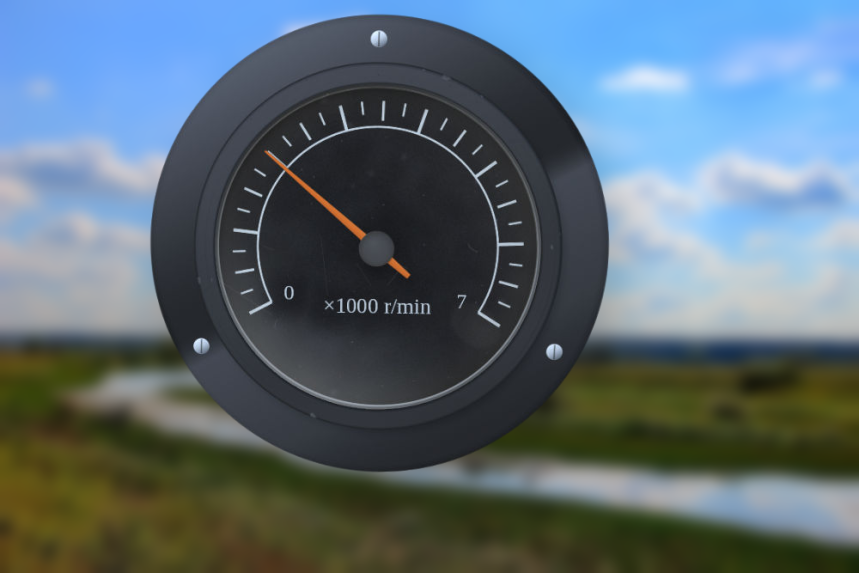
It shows 2000 rpm
